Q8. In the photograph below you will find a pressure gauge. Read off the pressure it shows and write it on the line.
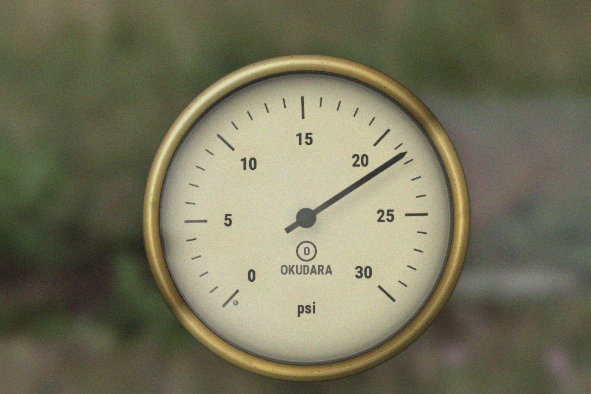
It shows 21.5 psi
